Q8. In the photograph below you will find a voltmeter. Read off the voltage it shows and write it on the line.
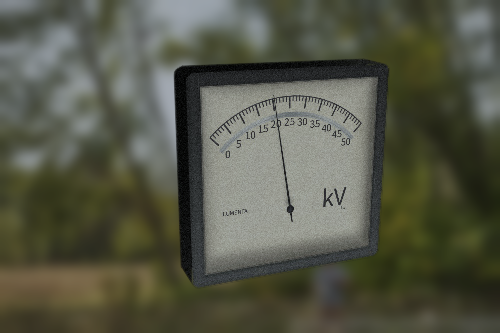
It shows 20 kV
